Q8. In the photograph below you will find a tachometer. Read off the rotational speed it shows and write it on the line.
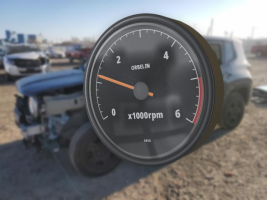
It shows 1200 rpm
